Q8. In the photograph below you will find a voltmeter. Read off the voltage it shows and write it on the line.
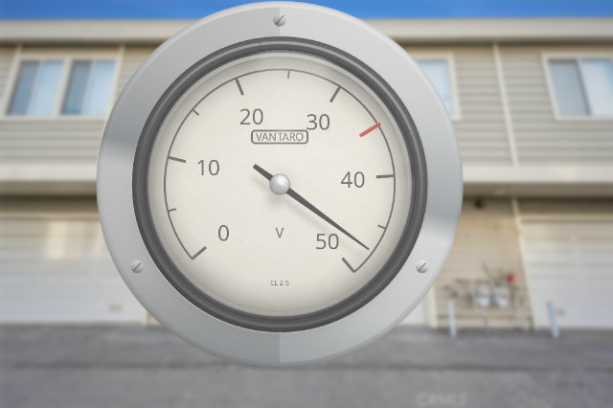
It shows 47.5 V
